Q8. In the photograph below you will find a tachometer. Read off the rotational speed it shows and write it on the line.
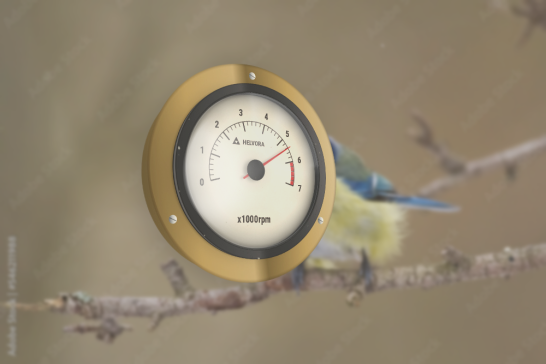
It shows 5400 rpm
